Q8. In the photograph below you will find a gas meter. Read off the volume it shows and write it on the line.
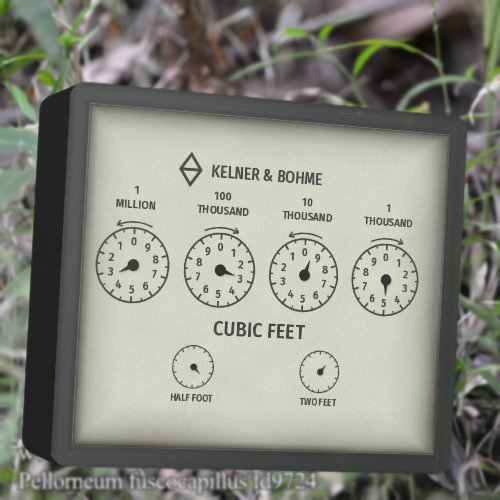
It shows 329500 ft³
